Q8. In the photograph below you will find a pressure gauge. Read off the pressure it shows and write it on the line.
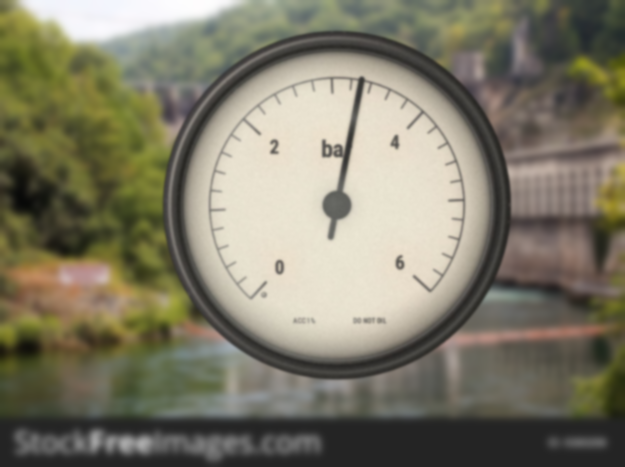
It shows 3.3 bar
